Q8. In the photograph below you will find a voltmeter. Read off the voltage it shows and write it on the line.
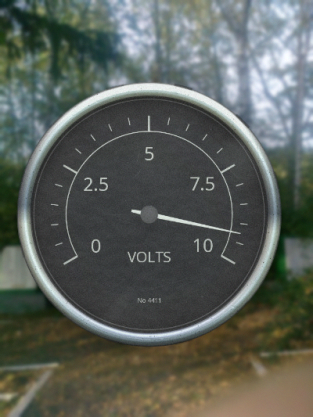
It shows 9.25 V
